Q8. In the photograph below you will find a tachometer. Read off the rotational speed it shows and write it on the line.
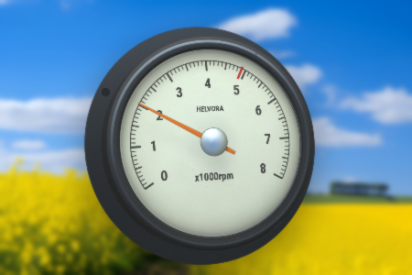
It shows 2000 rpm
